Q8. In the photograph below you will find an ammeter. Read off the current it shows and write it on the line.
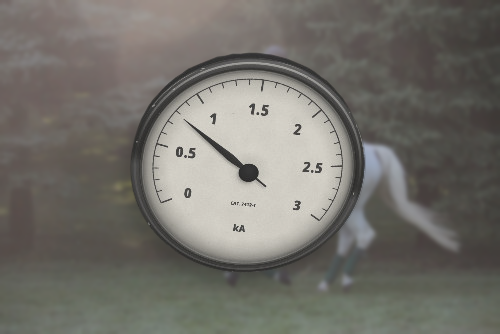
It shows 0.8 kA
